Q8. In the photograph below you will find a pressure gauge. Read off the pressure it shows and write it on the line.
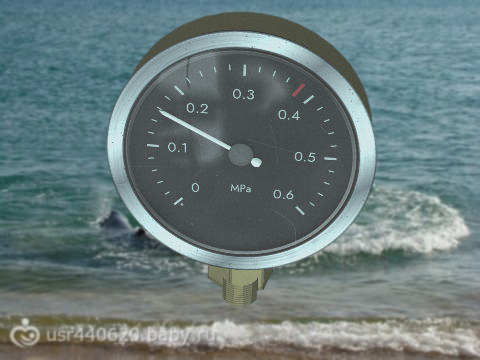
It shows 0.16 MPa
